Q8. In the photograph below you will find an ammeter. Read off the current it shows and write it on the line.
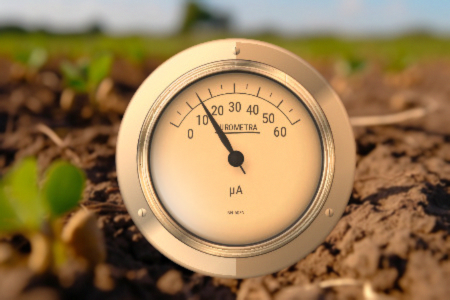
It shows 15 µA
